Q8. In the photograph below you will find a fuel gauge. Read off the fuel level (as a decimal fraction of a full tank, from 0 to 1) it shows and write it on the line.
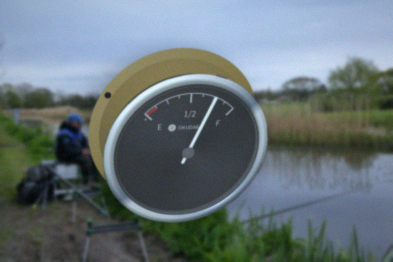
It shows 0.75
